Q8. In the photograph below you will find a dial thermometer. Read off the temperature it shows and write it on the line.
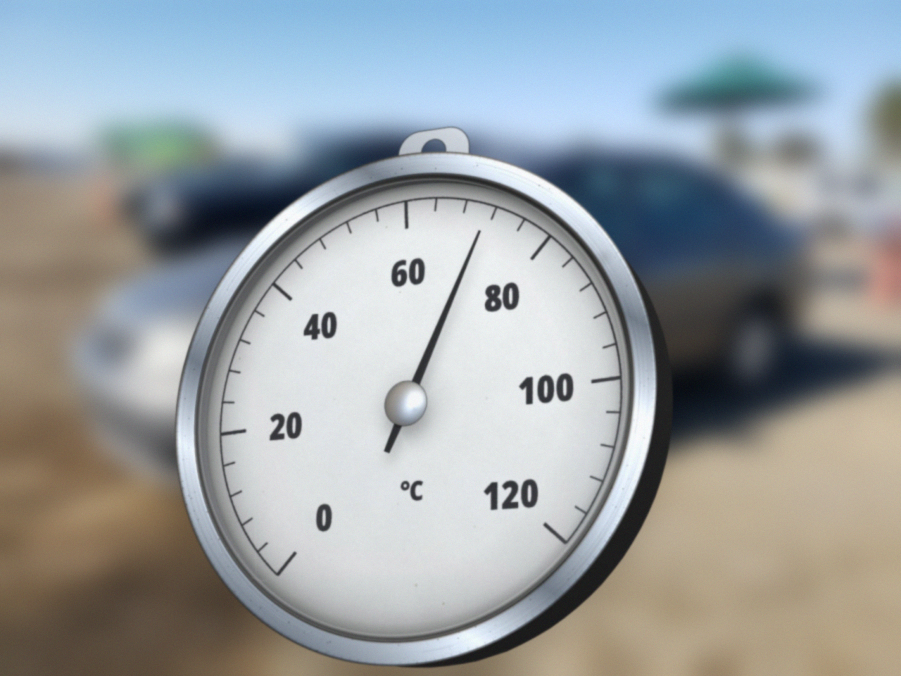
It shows 72 °C
